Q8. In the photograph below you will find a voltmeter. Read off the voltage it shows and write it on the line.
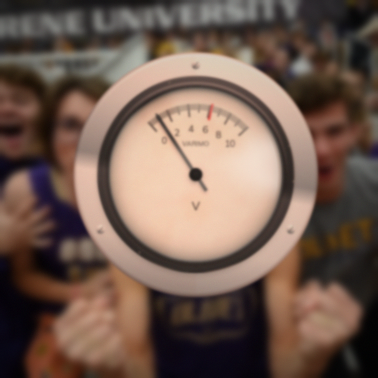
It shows 1 V
